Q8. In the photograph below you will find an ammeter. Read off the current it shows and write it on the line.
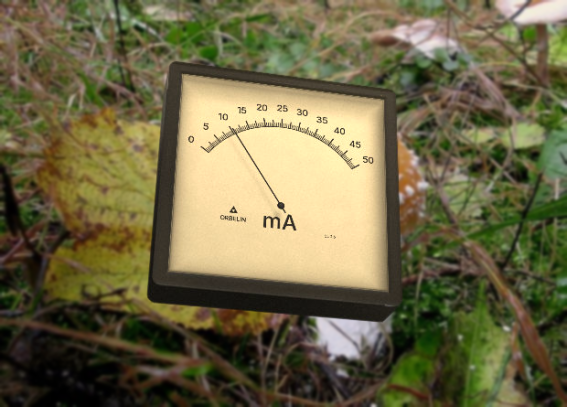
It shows 10 mA
